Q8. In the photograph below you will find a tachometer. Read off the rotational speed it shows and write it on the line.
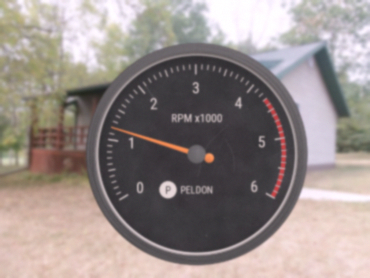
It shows 1200 rpm
